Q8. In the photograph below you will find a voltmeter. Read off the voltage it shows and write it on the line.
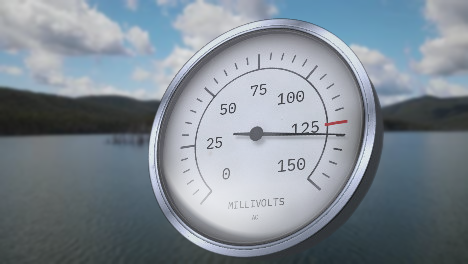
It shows 130 mV
